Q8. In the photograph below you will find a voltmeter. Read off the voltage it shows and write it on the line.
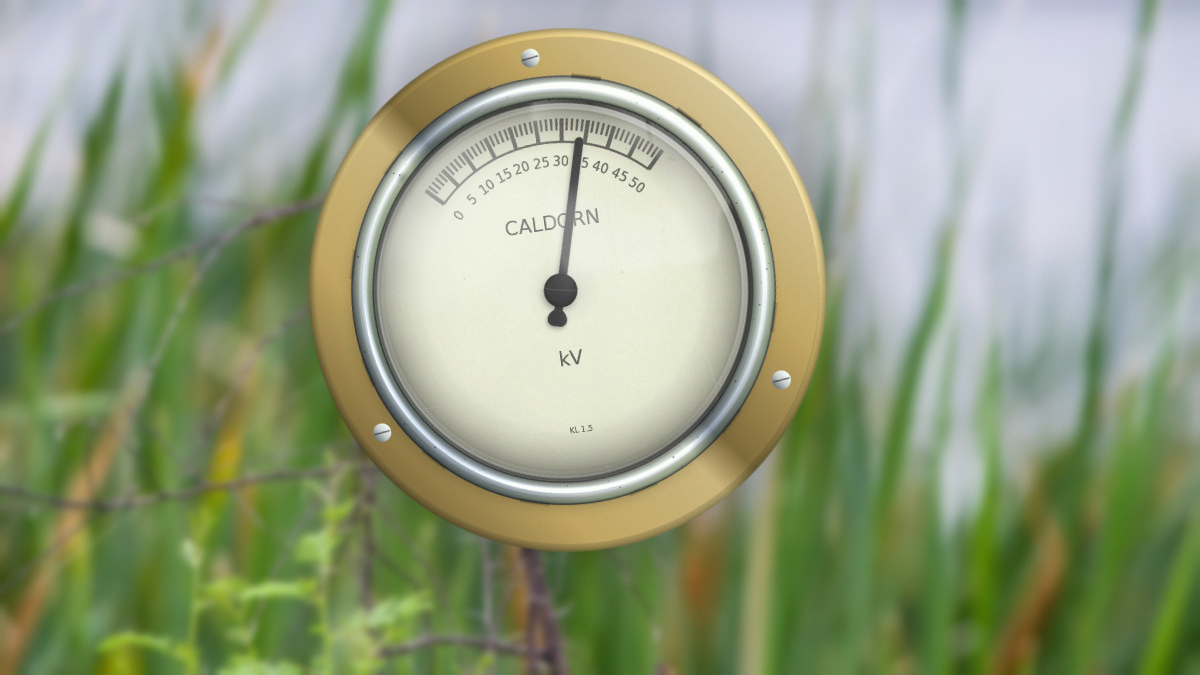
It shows 34 kV
